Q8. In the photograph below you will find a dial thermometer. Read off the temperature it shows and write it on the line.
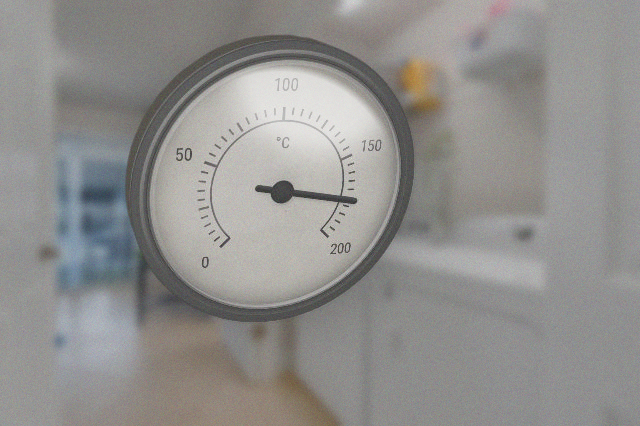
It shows 175 °C
